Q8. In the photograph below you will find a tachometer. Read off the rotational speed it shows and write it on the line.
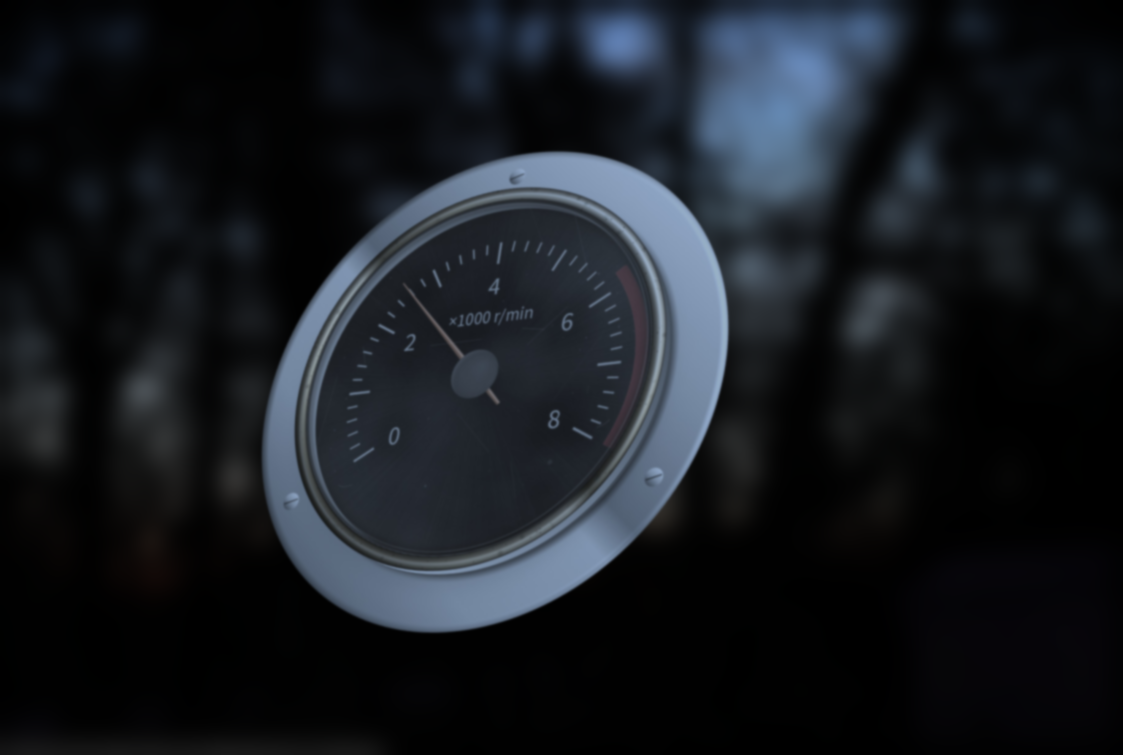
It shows 2600 rpm
